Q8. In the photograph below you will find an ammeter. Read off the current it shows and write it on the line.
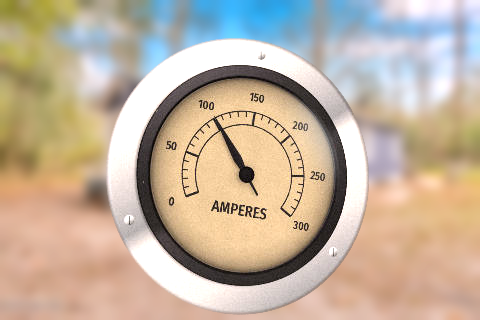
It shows 100 A
